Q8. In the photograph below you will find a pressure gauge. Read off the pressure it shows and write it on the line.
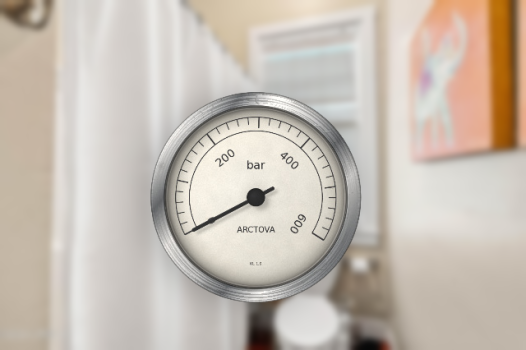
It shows 0 bar
